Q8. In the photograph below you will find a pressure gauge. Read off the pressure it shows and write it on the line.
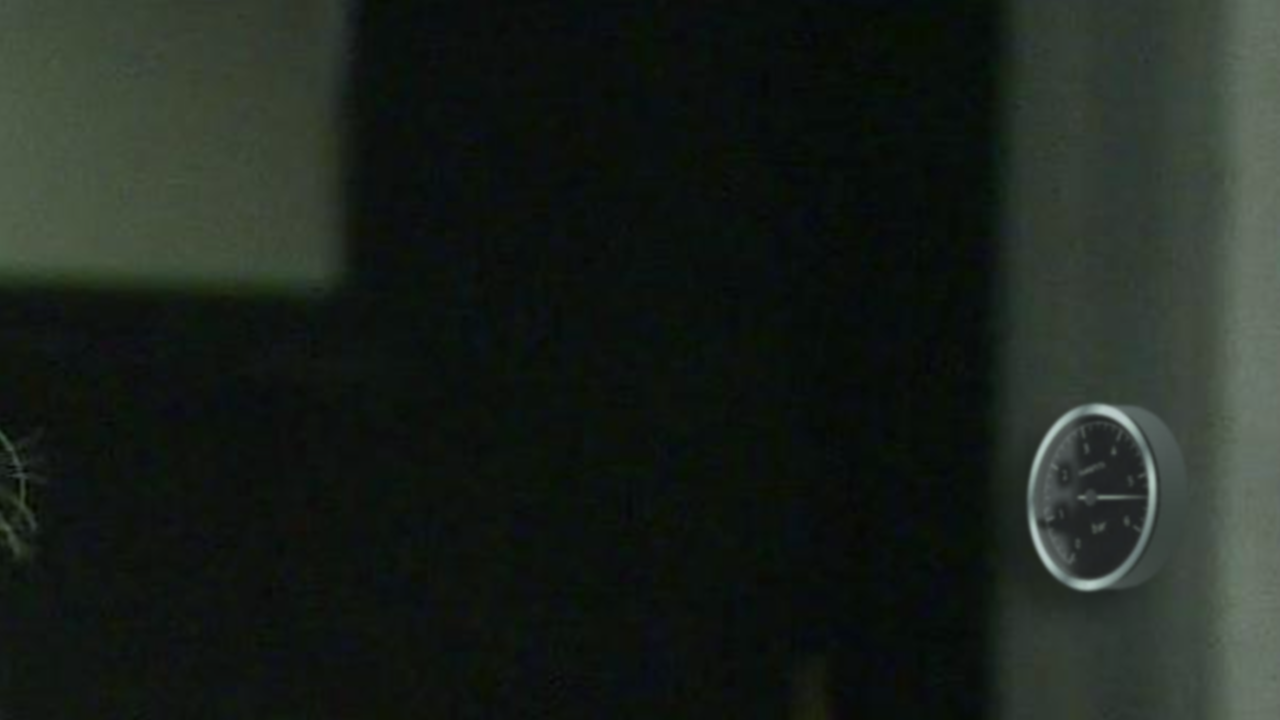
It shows 5.4 bar
